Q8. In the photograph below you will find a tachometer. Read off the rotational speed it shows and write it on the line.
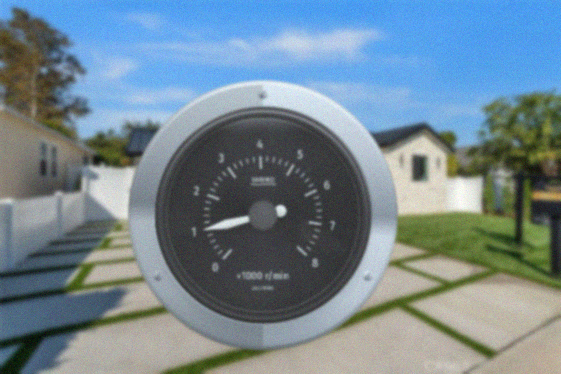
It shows 1000 rpm
